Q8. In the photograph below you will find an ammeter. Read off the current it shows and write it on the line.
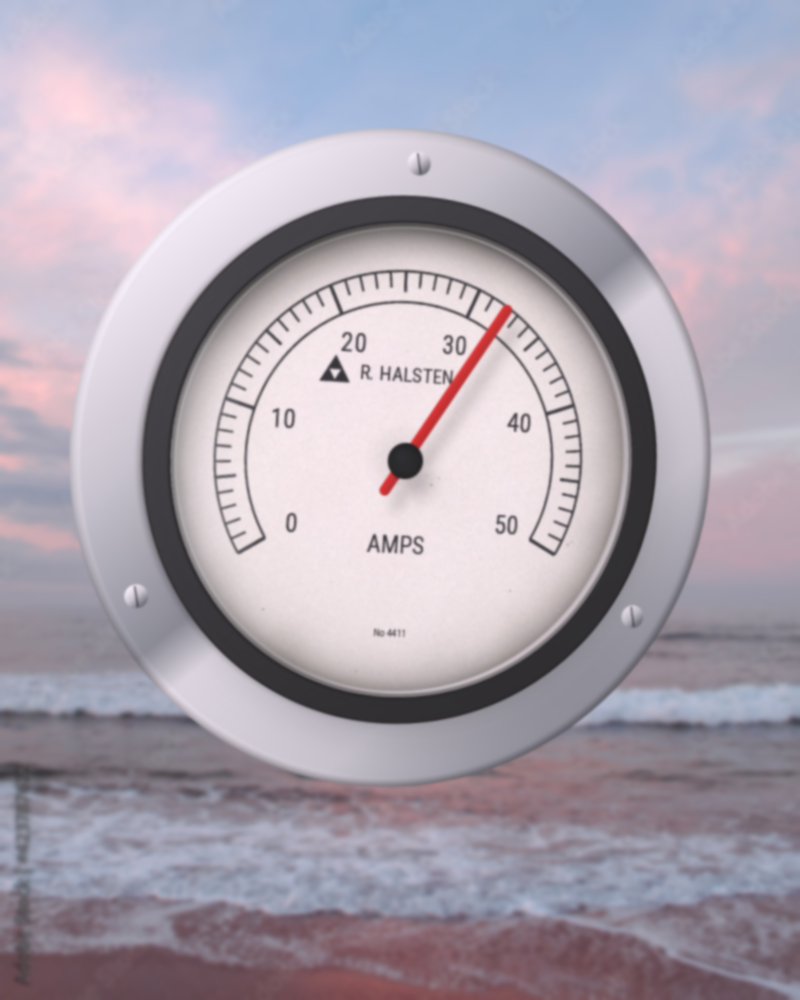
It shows 32 A
